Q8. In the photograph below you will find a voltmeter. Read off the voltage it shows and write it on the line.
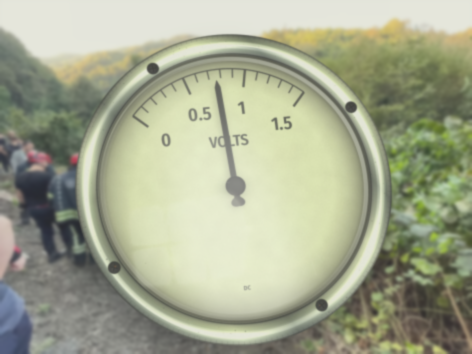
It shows 0.75 V
